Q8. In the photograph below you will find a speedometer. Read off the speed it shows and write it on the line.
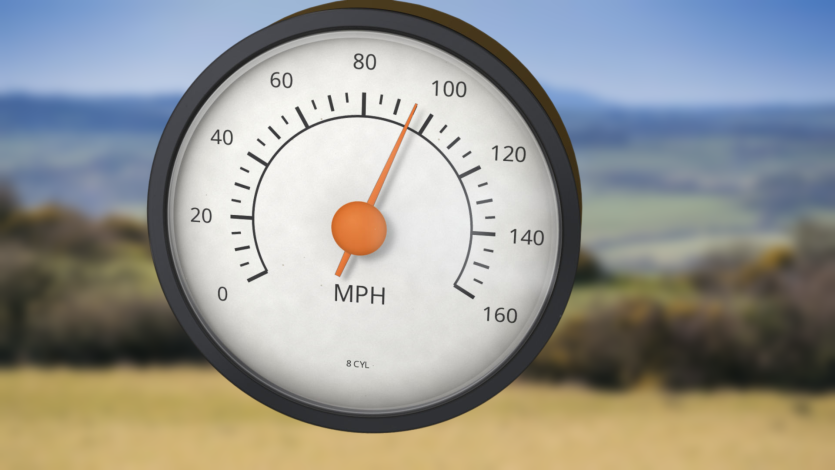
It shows 95 mph
